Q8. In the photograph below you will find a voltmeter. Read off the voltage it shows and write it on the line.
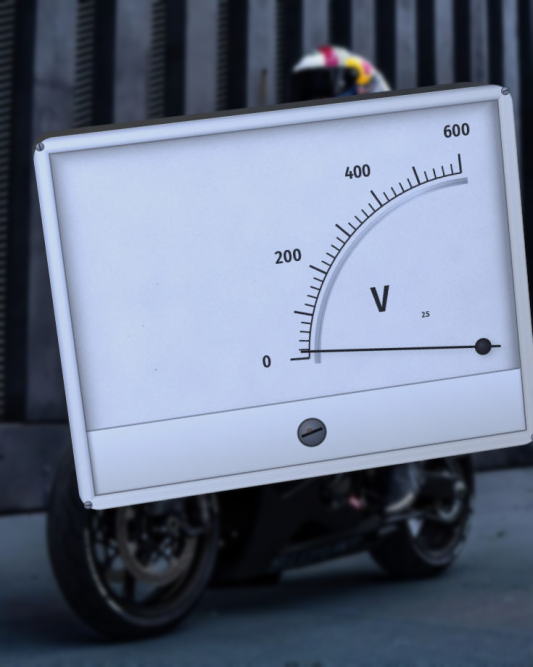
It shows 20 V
